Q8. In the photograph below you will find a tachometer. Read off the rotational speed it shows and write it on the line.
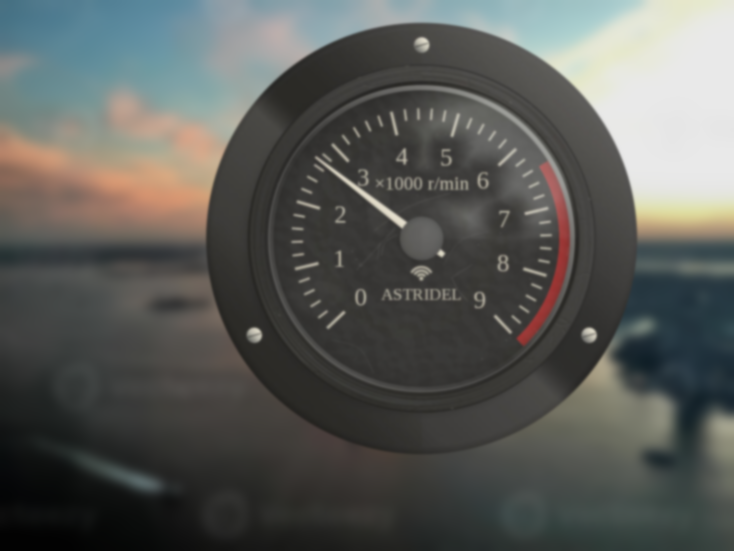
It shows 2700 rpm
